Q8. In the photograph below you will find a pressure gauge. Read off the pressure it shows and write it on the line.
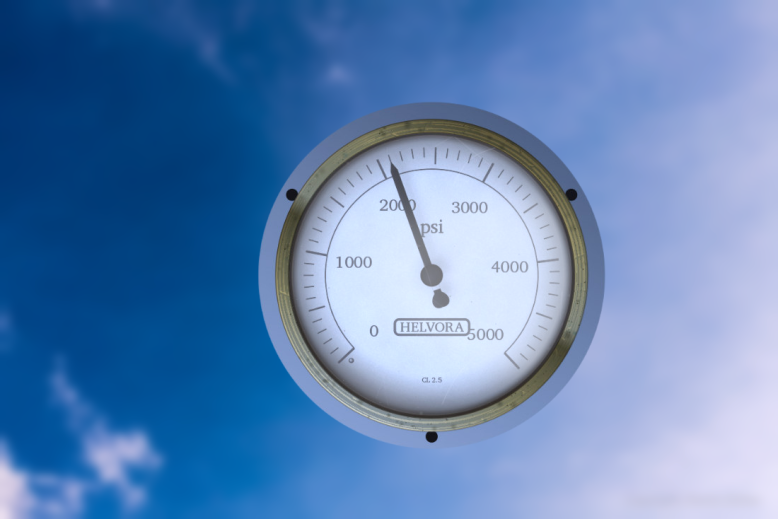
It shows 2100 psi
